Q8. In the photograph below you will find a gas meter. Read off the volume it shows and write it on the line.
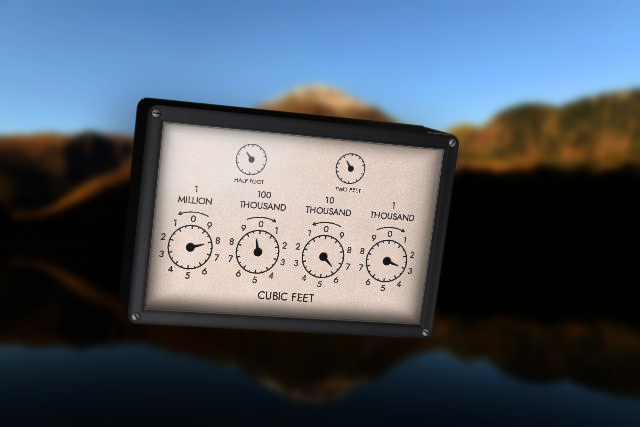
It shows 796300 ft³
